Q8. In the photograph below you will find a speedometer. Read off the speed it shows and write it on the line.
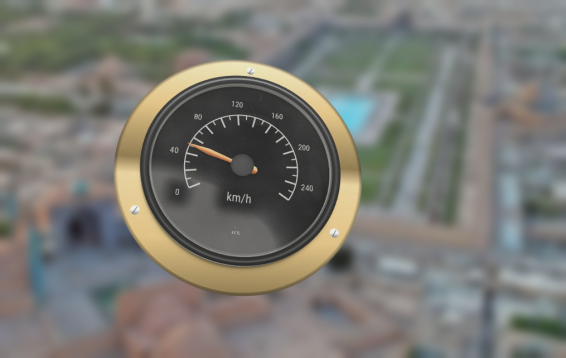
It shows 50 km/h
